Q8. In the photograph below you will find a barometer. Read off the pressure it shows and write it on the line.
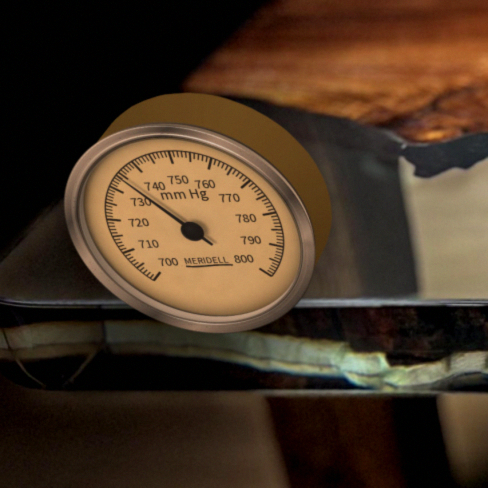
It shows 735 mmHg
